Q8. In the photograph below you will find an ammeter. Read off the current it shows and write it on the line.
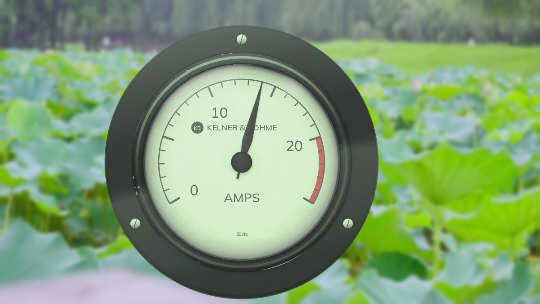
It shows 14 A
